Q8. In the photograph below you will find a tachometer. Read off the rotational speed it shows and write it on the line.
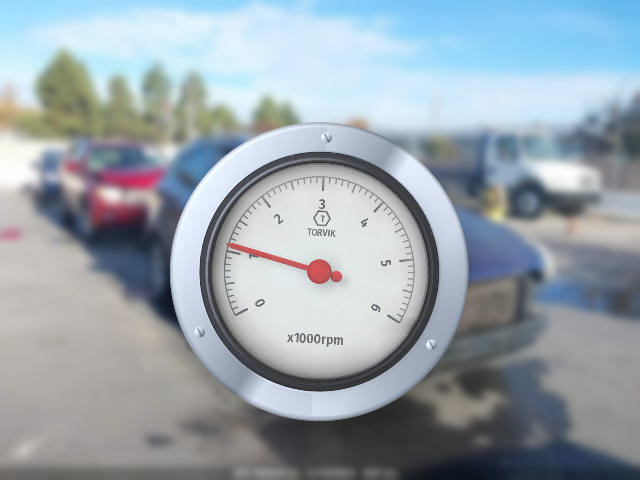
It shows 1100 rpm
